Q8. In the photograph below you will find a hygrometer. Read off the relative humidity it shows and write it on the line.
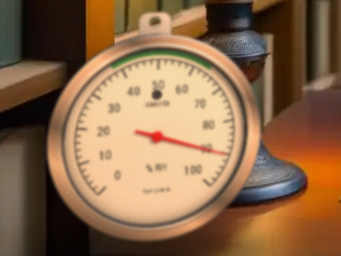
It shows 90 %
